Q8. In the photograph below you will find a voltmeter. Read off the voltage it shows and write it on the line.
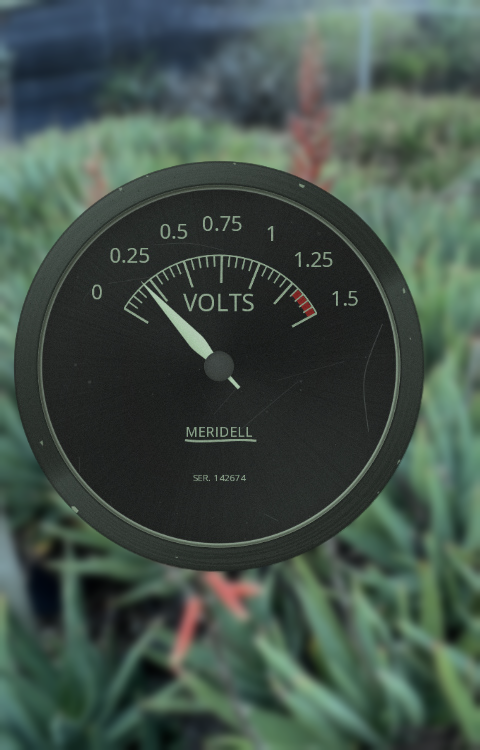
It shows 0.2 V
